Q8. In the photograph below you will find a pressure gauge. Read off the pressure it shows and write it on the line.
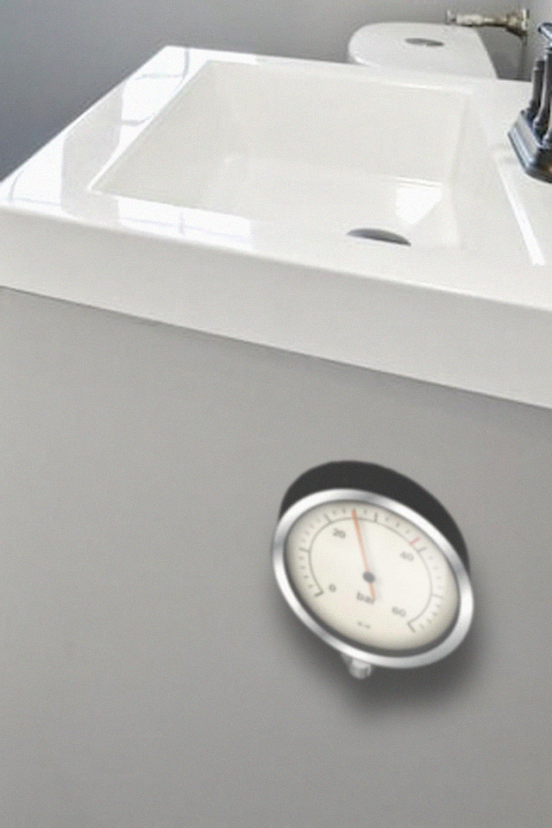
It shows 26 bar
